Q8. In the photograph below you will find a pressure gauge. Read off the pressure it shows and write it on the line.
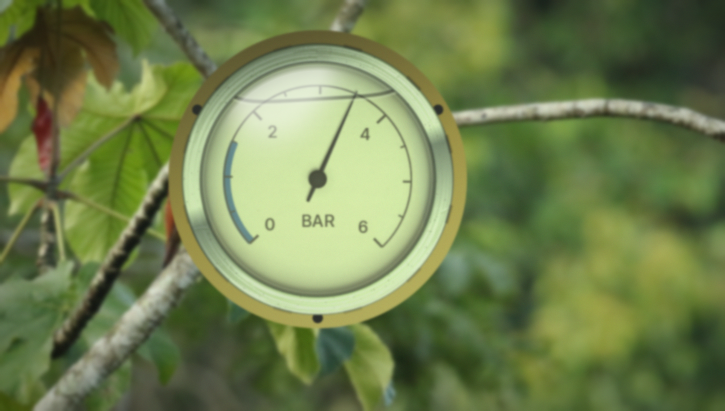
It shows 3.5 bar
